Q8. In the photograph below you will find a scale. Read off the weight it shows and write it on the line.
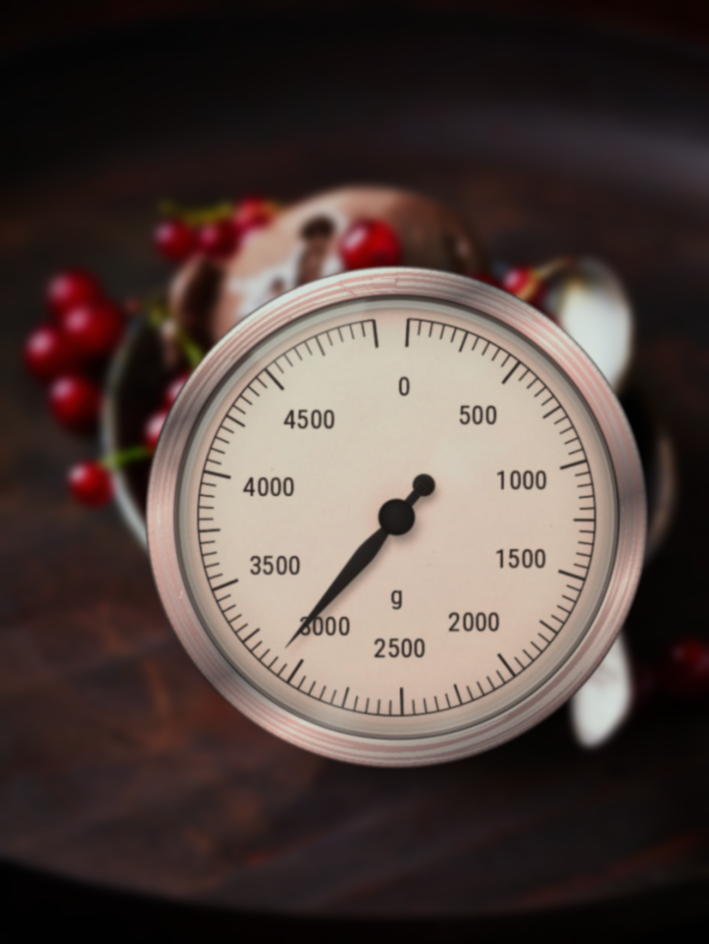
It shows 3100 g
